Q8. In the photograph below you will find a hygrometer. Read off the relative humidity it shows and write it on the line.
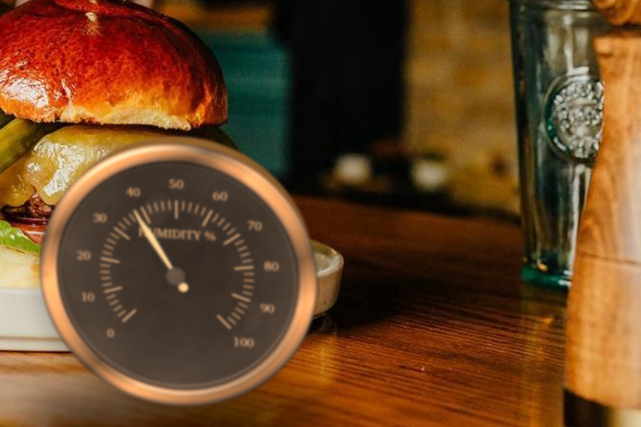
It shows 38 %
